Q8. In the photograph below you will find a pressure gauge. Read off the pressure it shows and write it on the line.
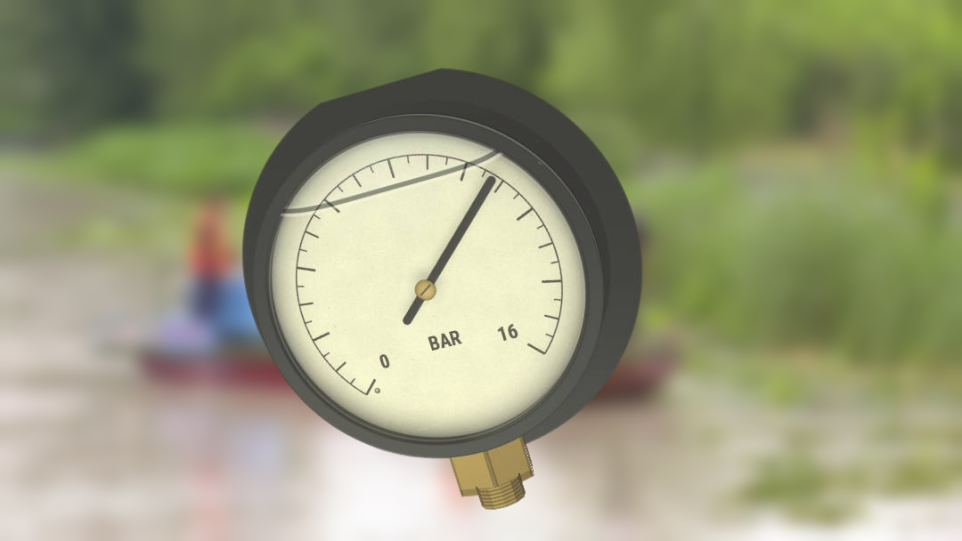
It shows 10.75 bar
